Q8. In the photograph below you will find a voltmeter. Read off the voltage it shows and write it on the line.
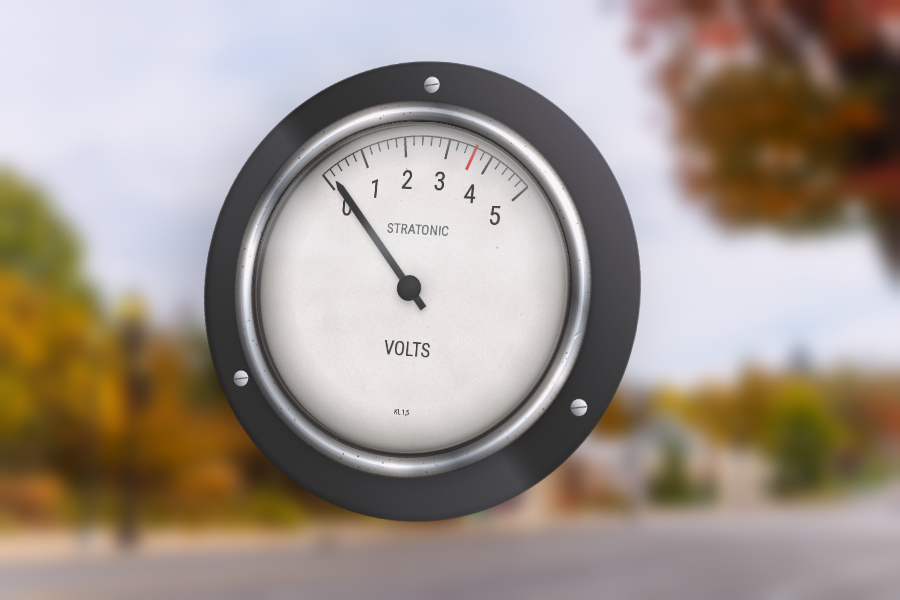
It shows 0.2 V
